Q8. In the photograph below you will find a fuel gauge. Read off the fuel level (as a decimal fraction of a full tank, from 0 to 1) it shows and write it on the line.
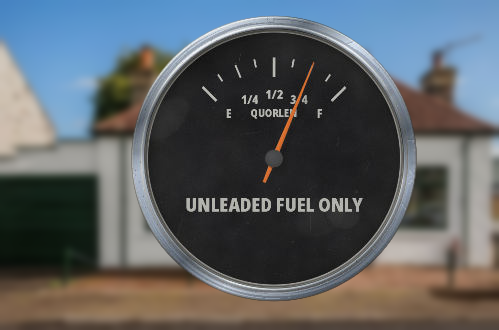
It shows 0.75
